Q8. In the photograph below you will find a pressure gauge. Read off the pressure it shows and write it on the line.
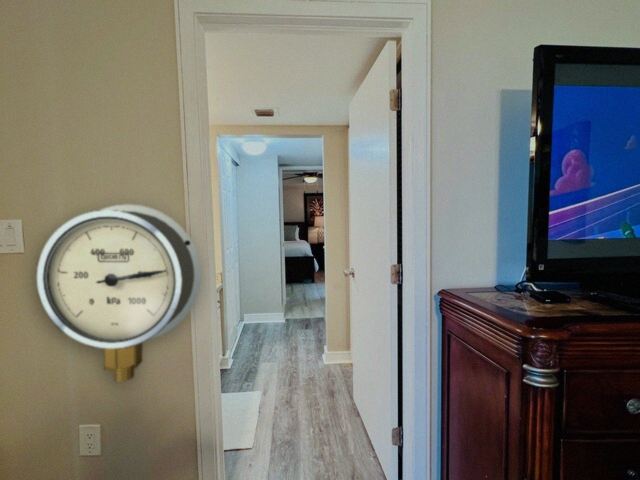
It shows 800 kPa
